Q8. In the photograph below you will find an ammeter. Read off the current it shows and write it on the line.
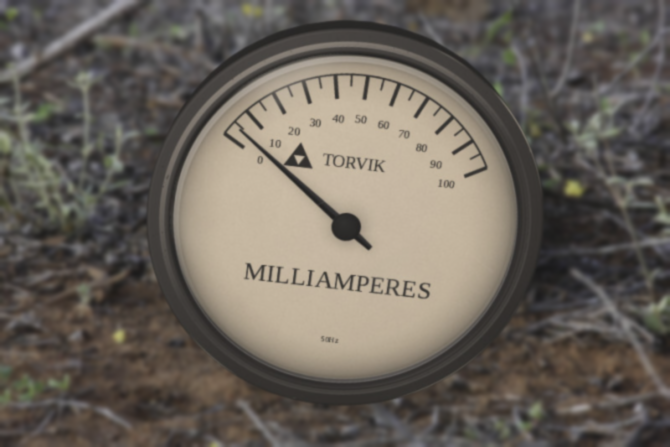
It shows 5 mA
